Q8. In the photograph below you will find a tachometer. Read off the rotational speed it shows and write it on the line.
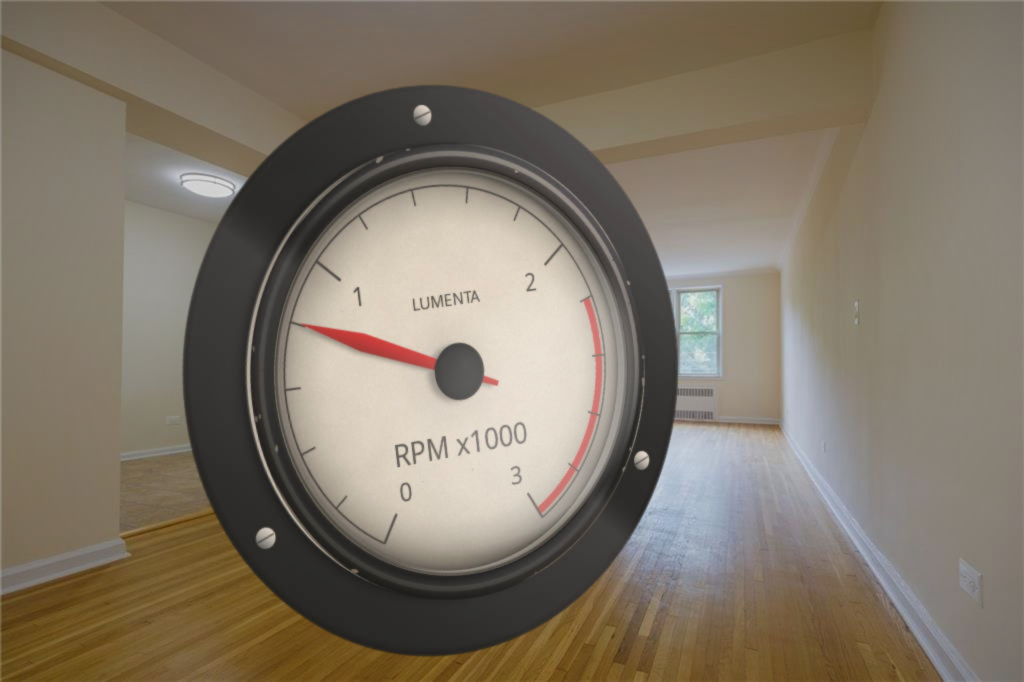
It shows 800 rpm
